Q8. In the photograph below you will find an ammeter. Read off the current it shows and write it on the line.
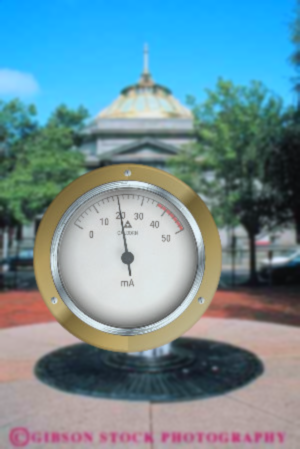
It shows 20 mA
